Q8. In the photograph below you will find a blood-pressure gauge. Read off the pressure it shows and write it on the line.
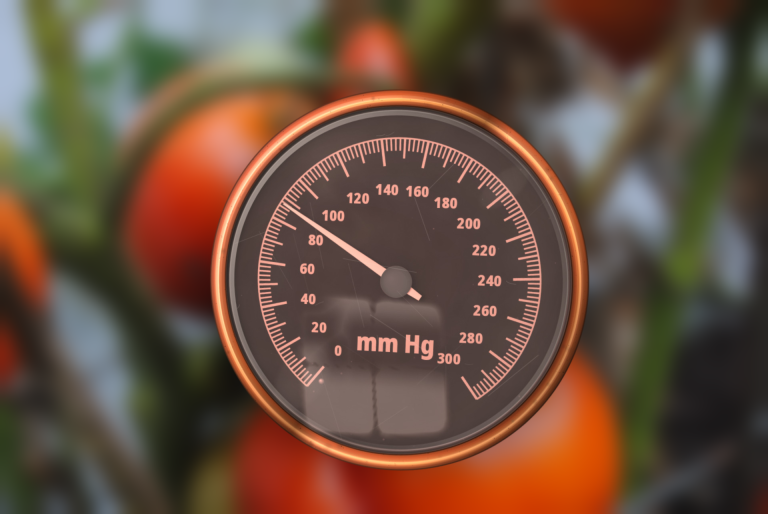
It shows 88 mmHg
